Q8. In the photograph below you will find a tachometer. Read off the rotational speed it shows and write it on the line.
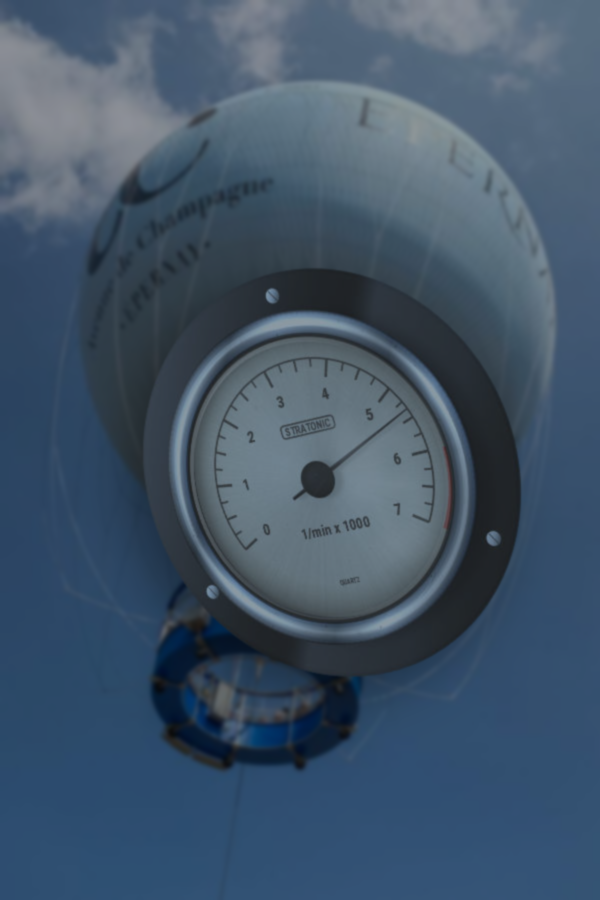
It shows 5375 rpm
